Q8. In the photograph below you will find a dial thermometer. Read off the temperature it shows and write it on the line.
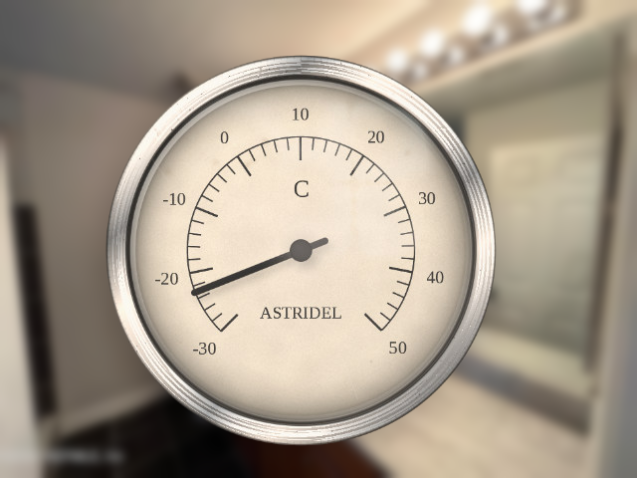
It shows -23 °C
